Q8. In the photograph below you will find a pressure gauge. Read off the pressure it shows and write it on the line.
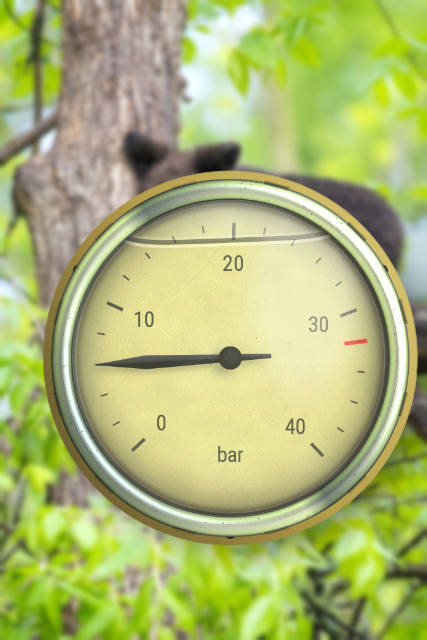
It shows 6 bar
